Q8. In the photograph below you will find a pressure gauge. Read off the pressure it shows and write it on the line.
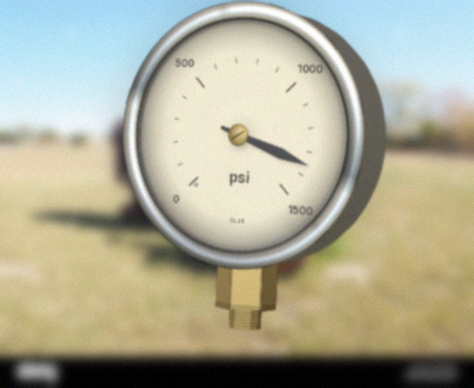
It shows 1350 psi
